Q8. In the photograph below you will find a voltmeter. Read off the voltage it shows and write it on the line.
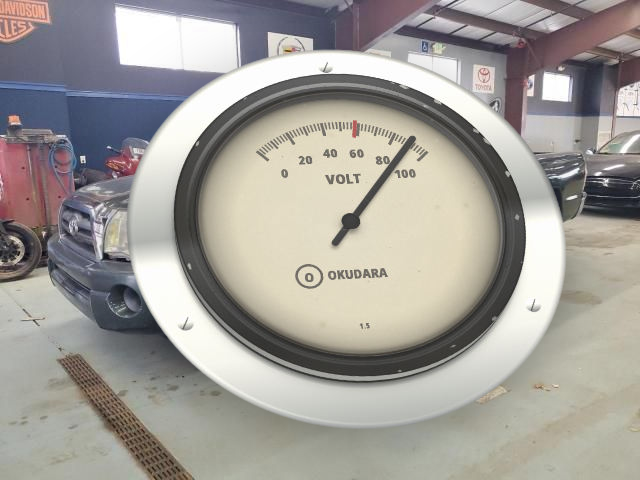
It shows 90 V
